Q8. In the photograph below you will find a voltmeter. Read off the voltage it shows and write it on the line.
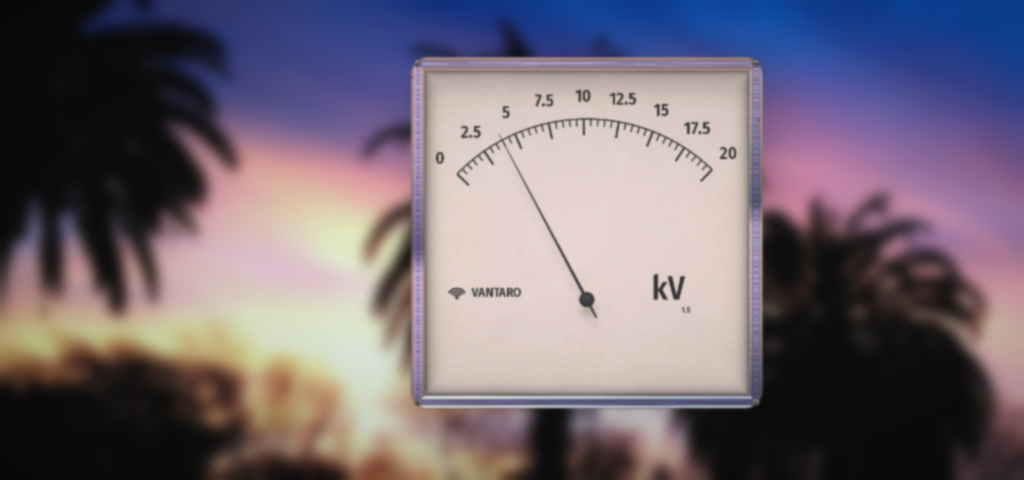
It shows 4 kV
